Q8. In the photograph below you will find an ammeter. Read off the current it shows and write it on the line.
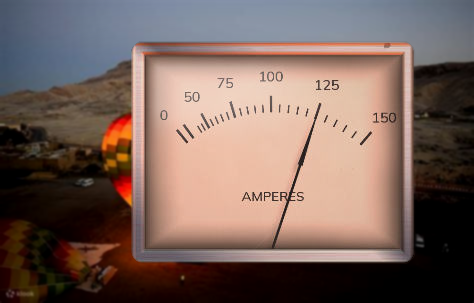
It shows 125 A
